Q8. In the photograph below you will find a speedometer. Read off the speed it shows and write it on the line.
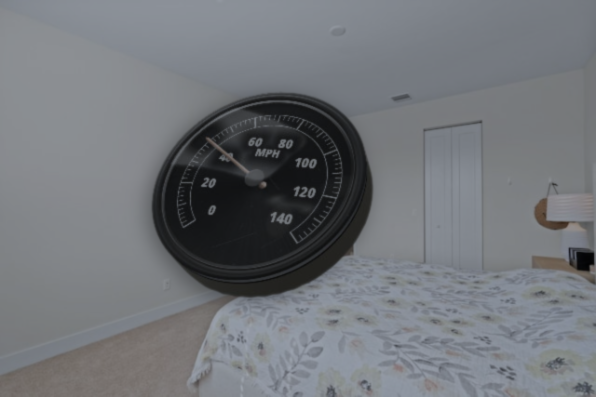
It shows 40 mph
